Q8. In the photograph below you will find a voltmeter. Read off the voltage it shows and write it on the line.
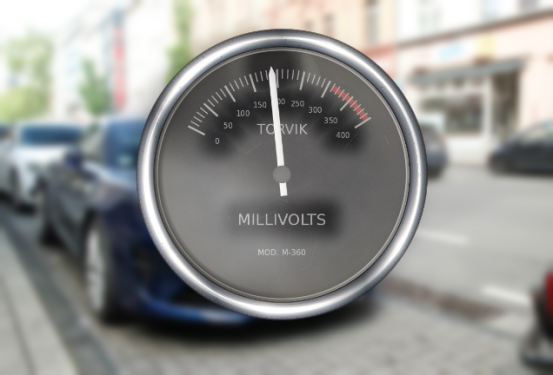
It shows 190 mV
